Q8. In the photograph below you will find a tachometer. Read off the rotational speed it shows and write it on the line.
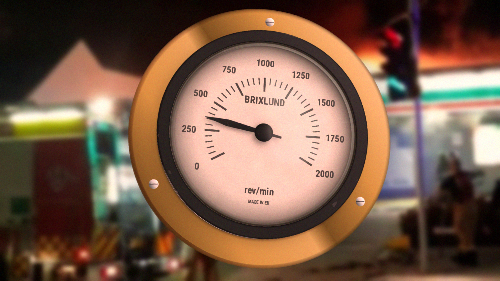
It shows 350 rpm
